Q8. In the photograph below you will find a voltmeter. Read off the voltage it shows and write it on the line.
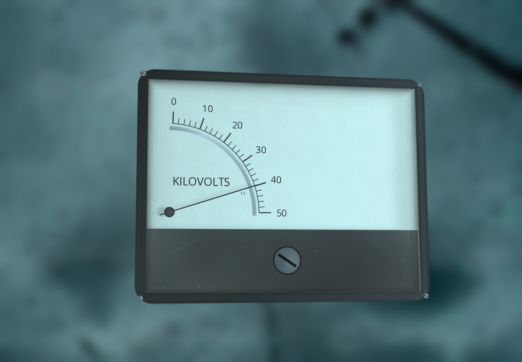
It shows 40 kV
